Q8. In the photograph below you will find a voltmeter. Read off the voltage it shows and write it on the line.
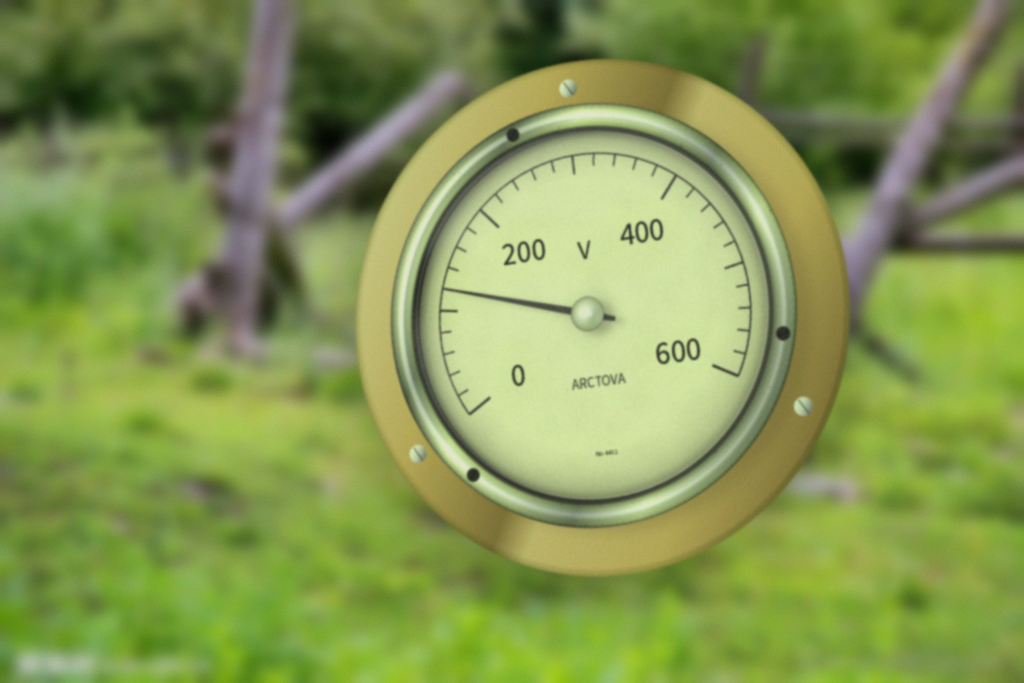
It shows 120 V
